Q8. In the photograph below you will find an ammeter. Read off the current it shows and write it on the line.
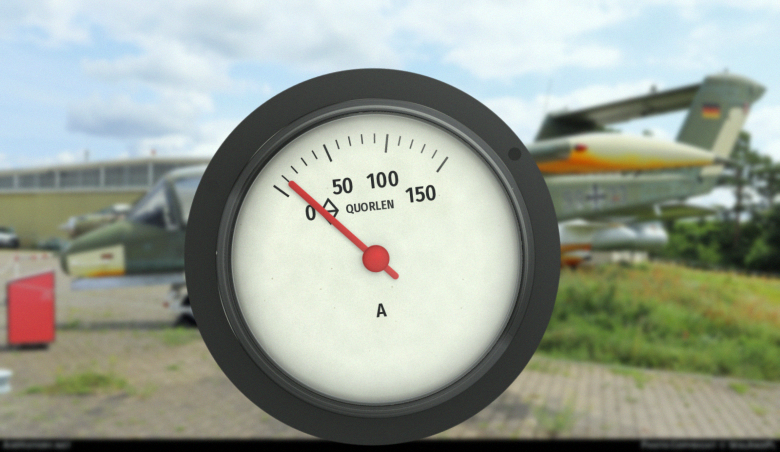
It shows 10 A
